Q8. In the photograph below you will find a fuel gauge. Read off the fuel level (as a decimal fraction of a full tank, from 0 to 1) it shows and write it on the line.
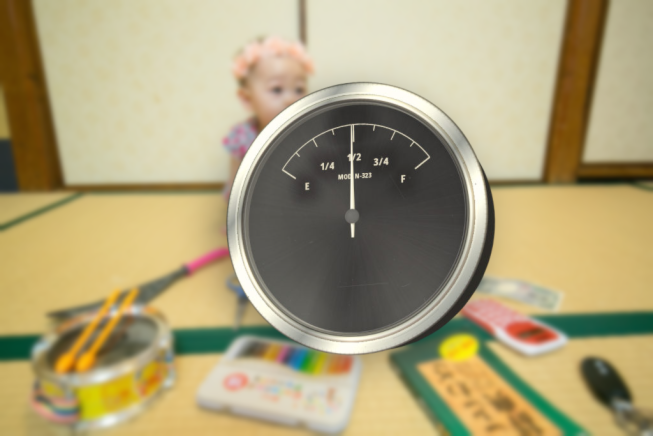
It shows 0.5
